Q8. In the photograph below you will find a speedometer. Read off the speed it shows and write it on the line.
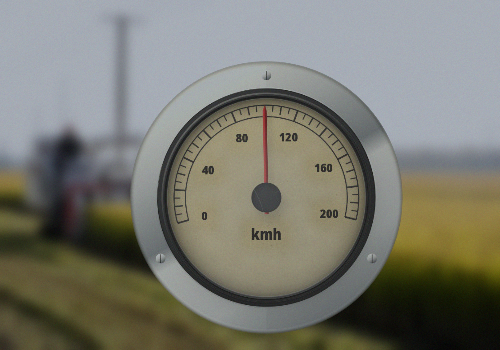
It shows 100 km/h
